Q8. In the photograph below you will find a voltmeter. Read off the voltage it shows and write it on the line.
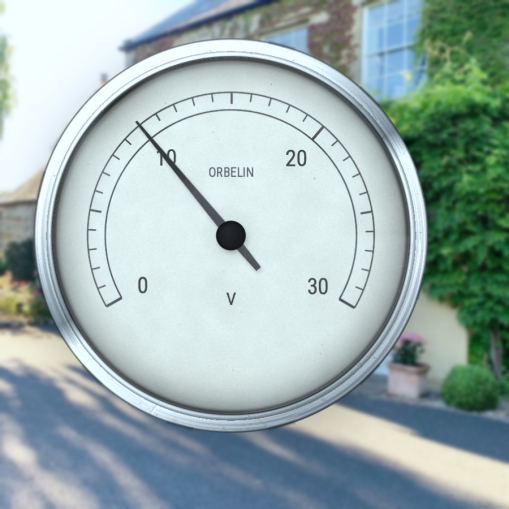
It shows 10 V
